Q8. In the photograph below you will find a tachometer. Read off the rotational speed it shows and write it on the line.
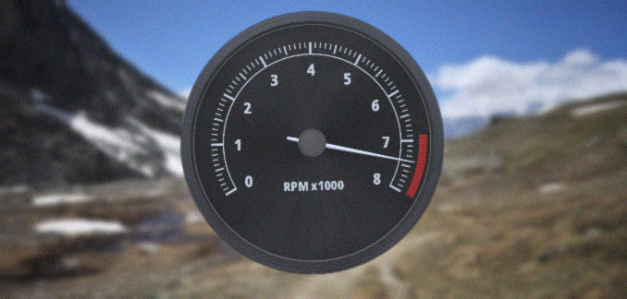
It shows 7400 rpm
